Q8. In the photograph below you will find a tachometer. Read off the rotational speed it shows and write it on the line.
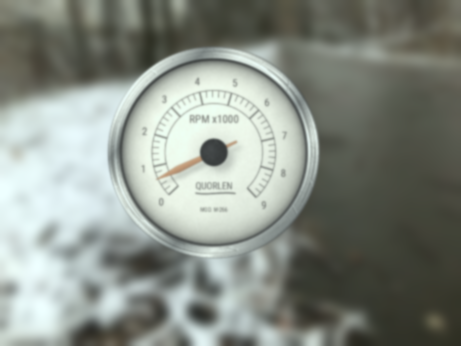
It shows 600 rpm
